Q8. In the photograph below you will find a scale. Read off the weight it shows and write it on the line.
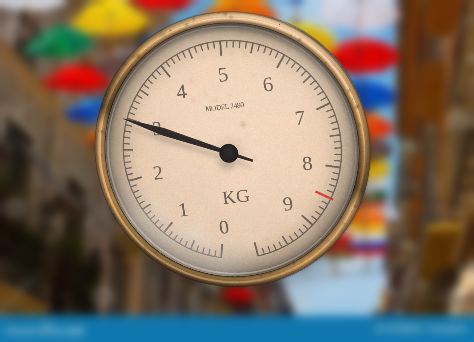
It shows 3 kg
